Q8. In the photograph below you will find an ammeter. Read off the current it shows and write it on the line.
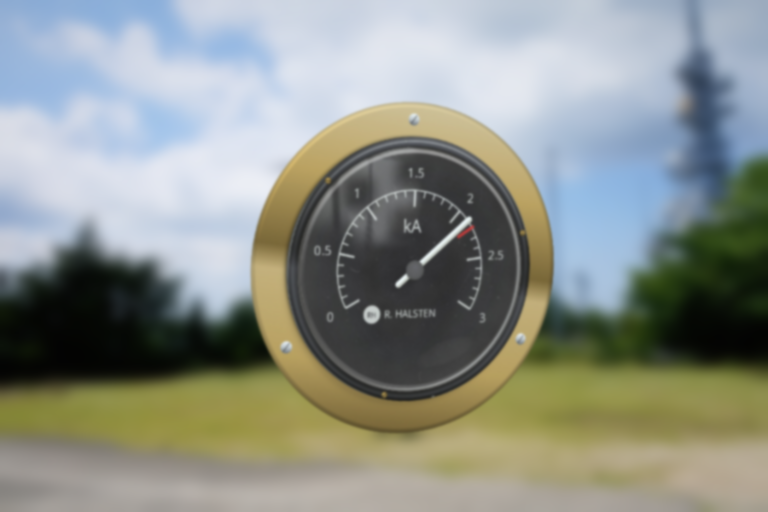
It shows 2.1 kA
